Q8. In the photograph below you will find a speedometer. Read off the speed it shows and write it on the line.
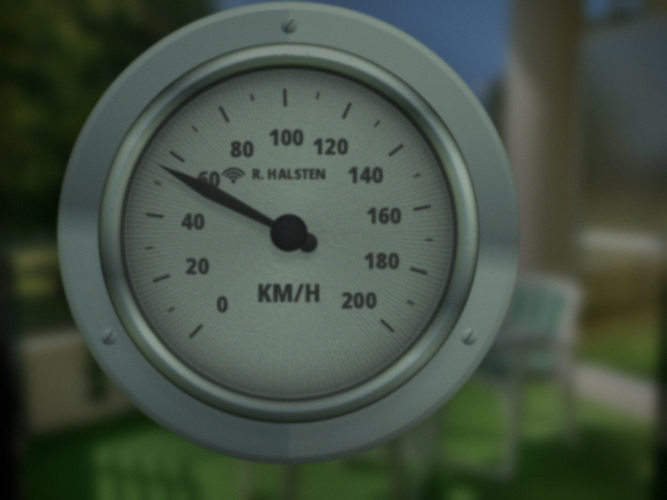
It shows 55 km/h
